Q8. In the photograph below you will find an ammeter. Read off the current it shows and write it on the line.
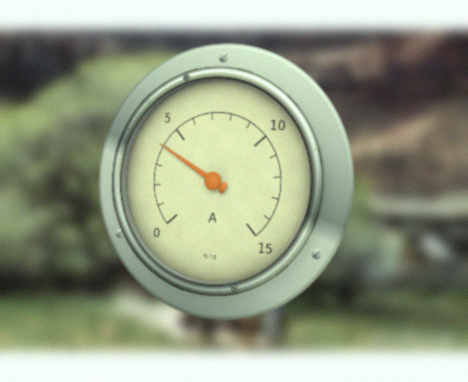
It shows 4 A
